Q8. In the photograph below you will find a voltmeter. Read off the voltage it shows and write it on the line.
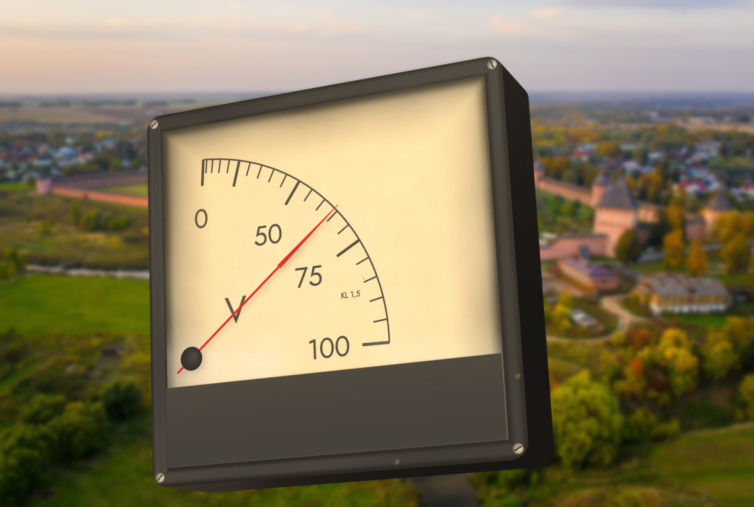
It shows 65 V
